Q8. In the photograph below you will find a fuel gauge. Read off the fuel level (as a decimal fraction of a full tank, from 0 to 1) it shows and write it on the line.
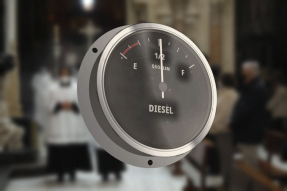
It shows 0.5
